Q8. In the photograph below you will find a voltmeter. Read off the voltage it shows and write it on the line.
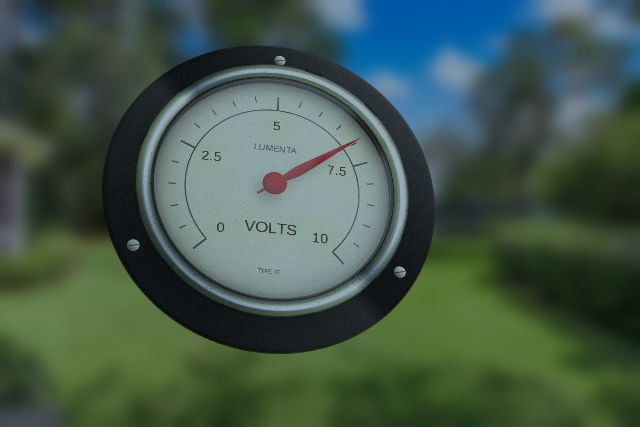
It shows 7 V
